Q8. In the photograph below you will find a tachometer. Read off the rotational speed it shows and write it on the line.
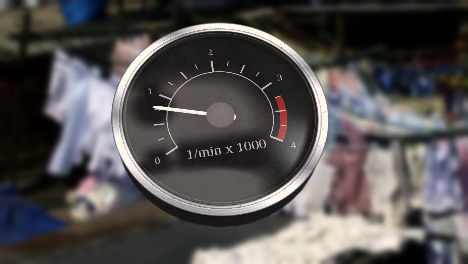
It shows 750 rpm
